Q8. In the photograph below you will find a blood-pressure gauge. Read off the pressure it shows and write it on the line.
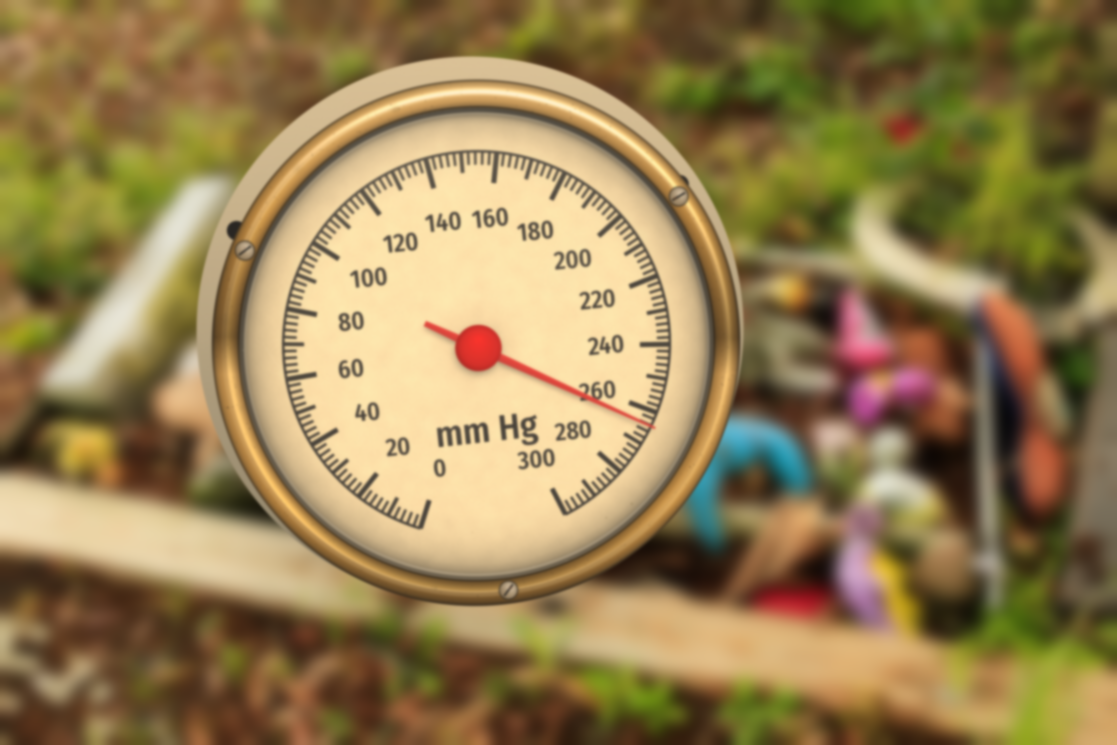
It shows 264 mmHg
